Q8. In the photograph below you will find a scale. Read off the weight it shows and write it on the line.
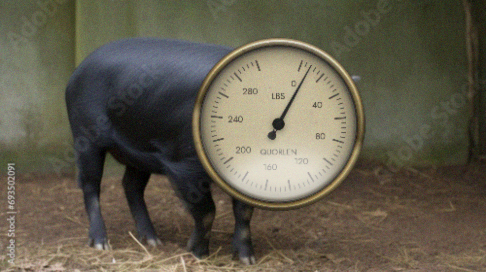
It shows 8 lb
